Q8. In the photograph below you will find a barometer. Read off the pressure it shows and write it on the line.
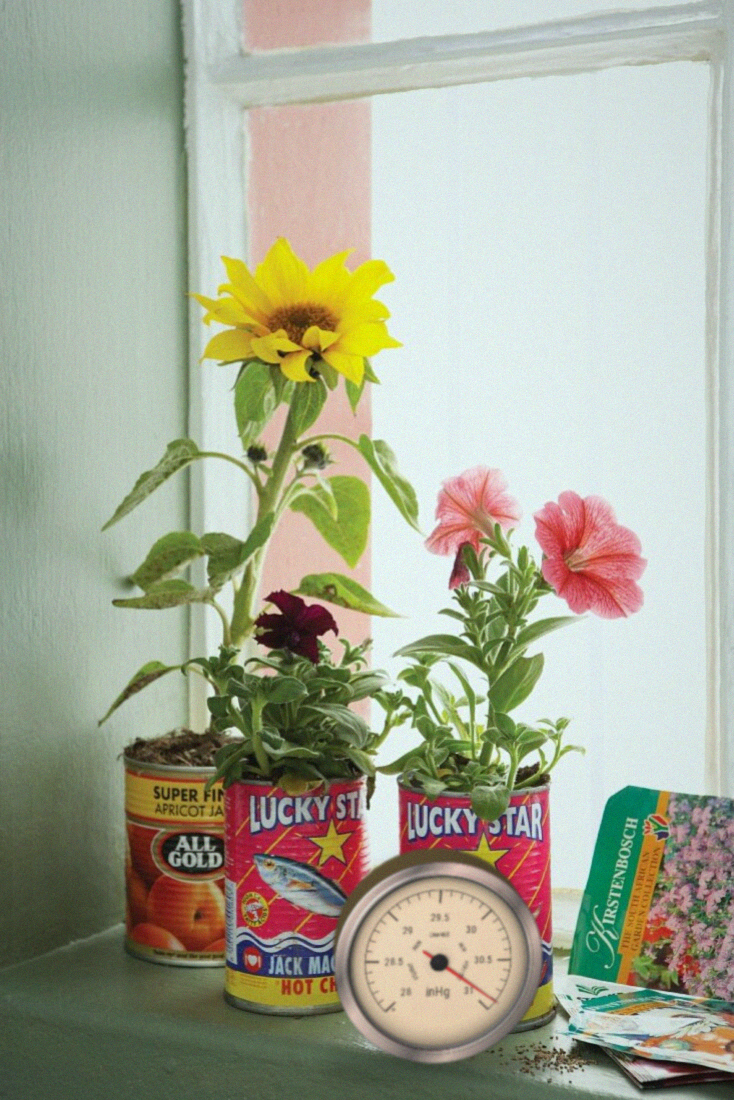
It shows 30.9 inHg
